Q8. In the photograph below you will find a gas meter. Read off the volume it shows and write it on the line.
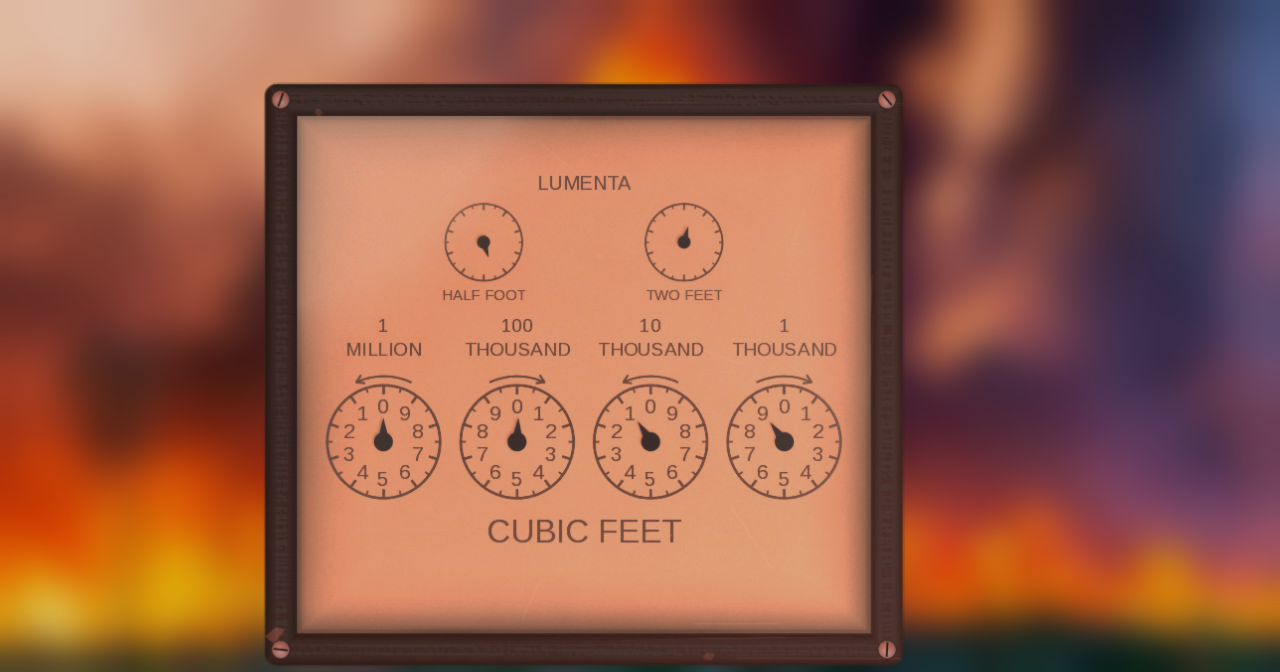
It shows 900 ft³
